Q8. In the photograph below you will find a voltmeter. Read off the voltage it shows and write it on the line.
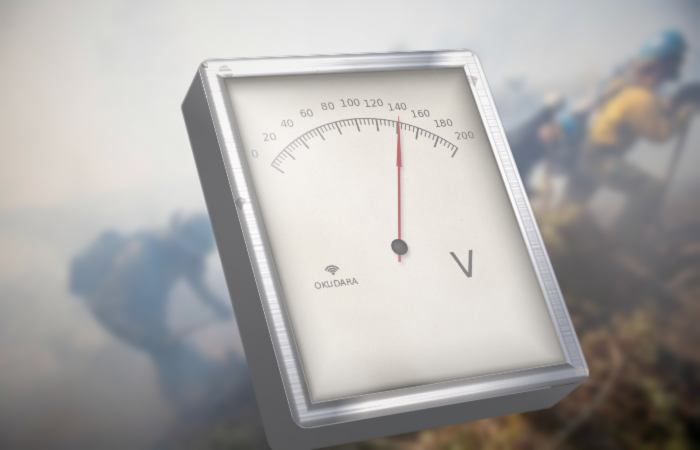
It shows 140 V
